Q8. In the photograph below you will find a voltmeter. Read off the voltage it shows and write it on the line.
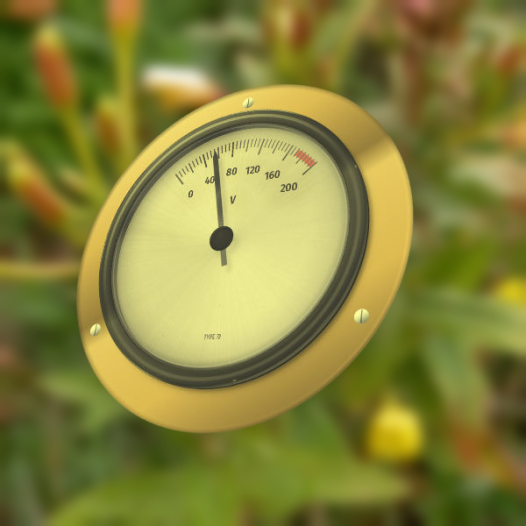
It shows 60 V
